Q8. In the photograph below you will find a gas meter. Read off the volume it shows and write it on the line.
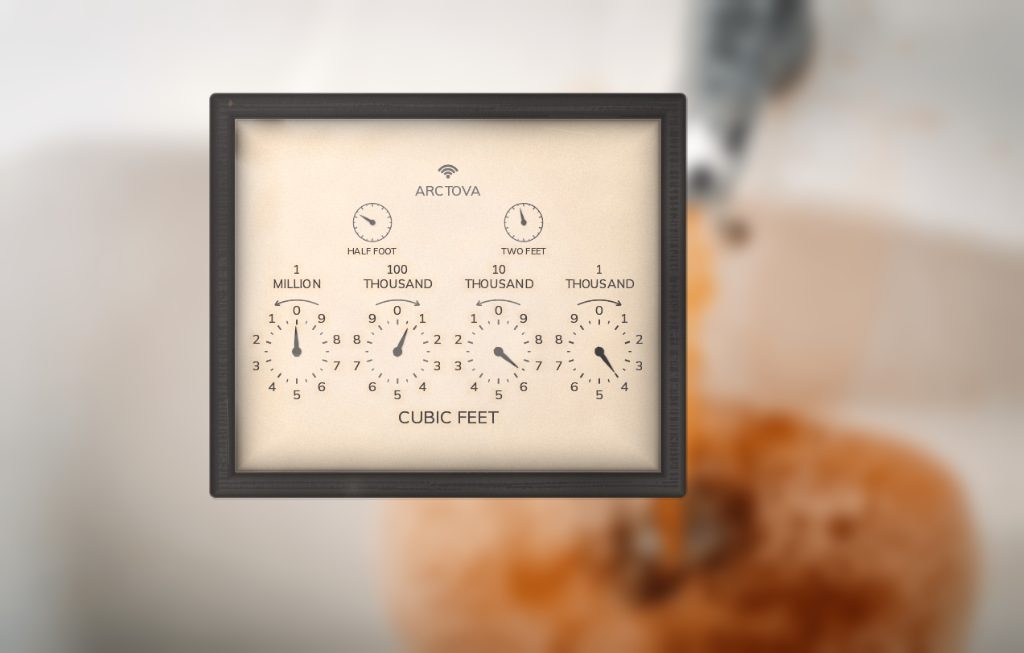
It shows 6400 ft³
